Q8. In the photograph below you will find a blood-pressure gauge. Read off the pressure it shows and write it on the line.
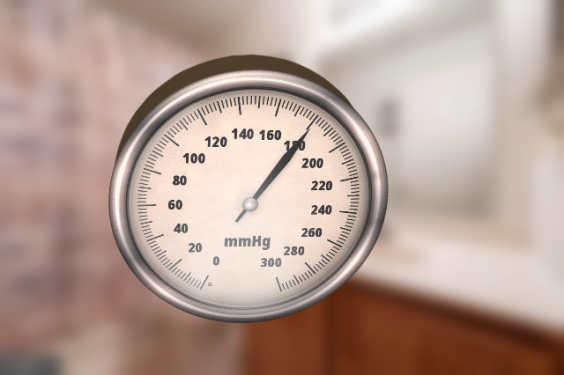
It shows 180 mmHg
